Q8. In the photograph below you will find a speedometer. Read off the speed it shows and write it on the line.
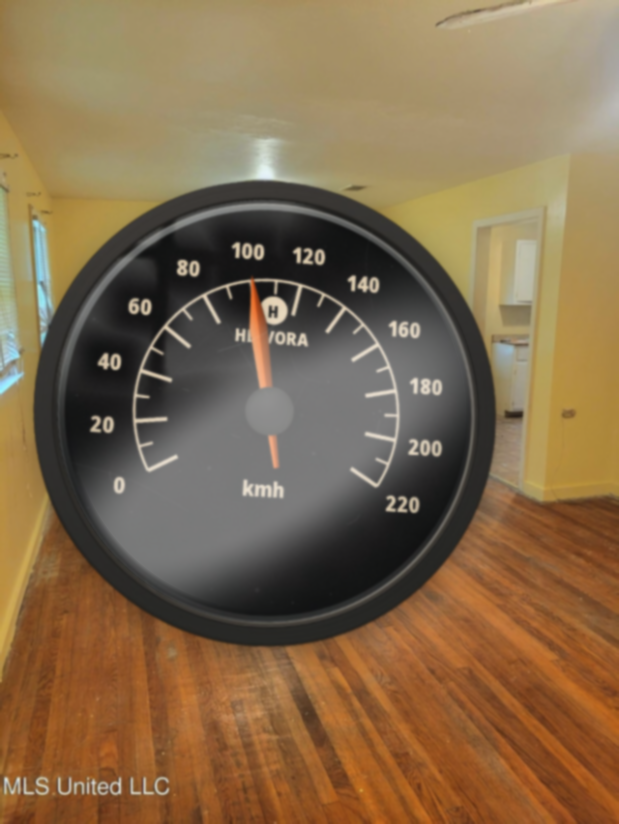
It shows 100 km/h
